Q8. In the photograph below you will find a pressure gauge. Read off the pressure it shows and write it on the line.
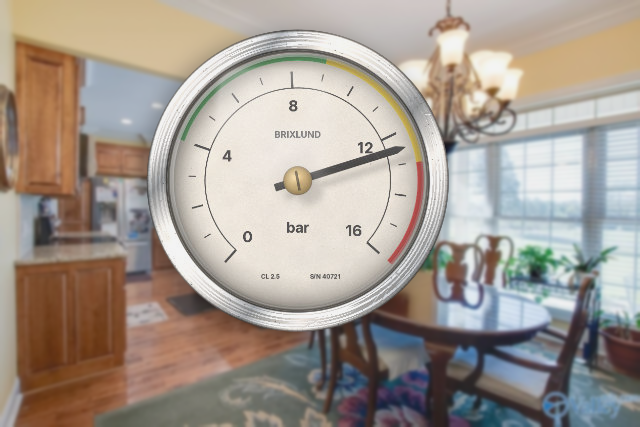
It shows 12.5 bar
